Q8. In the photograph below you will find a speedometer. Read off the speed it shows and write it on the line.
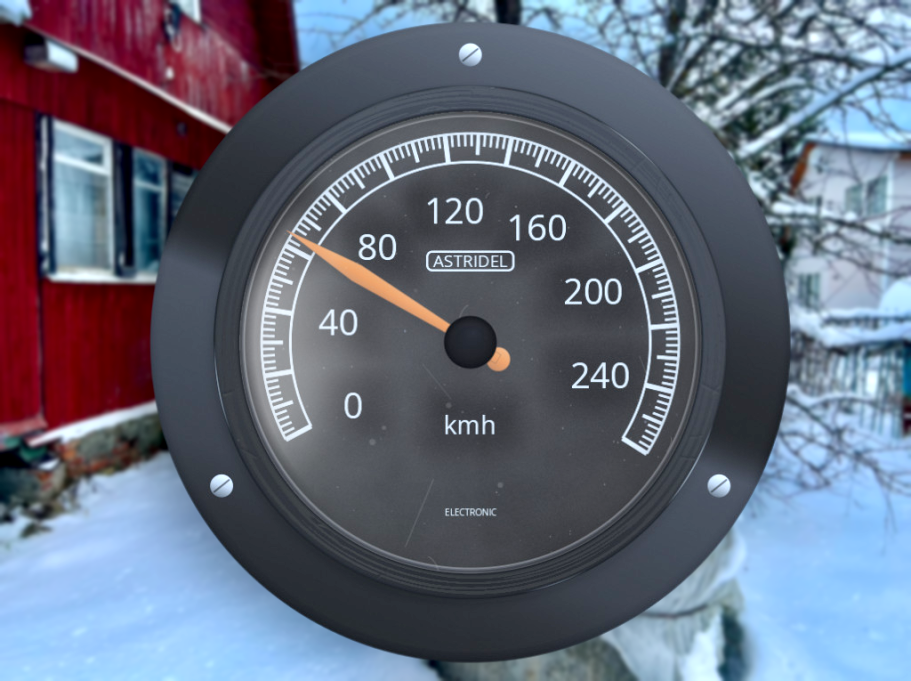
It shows 64 km/h
